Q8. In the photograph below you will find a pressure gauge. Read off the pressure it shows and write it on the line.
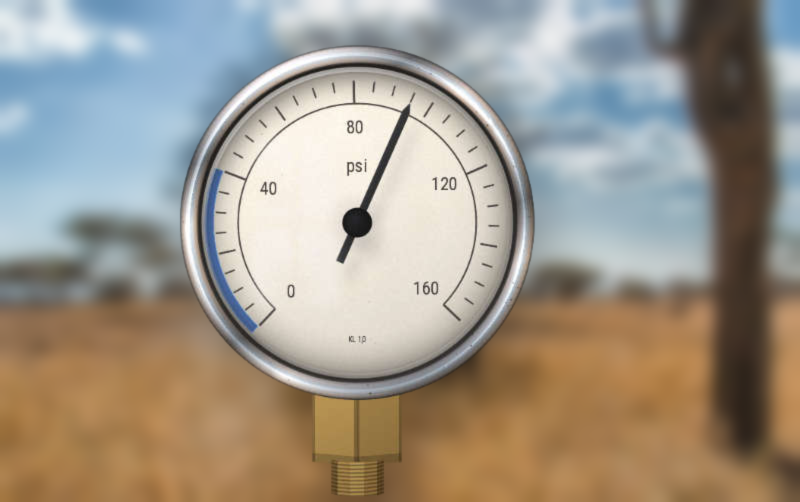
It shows 95 psi
